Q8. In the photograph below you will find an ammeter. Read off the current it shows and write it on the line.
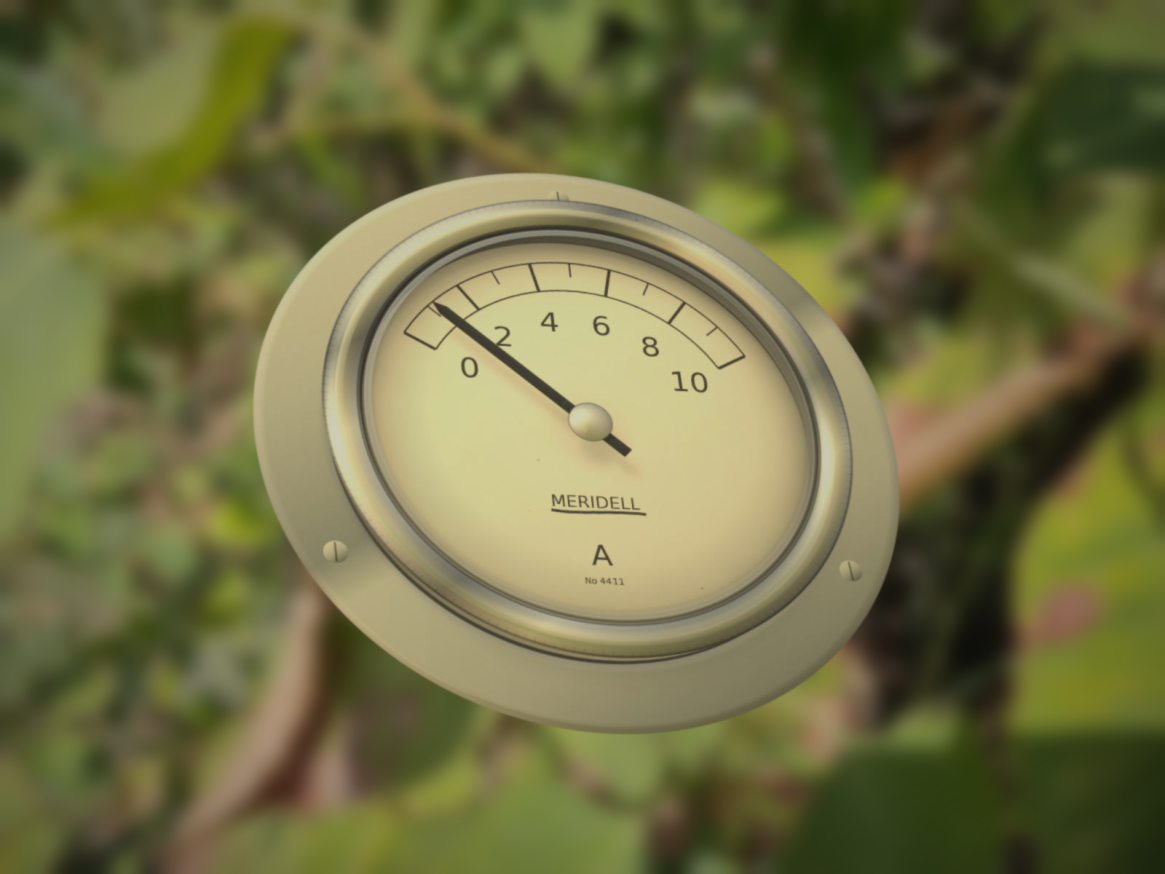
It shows 1 A
